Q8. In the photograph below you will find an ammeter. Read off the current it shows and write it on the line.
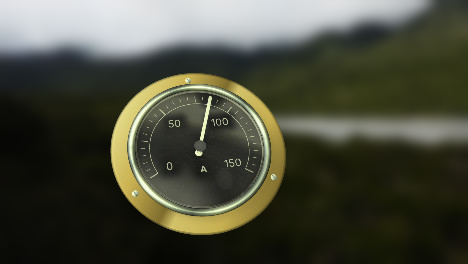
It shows 85 A
